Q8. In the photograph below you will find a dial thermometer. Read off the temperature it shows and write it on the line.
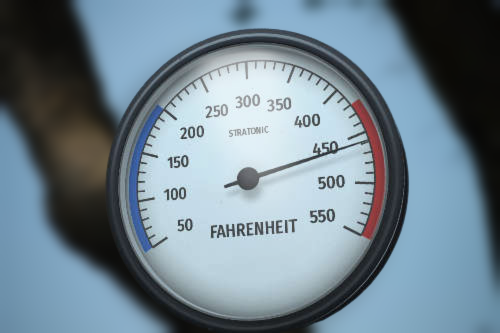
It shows 460 °F
